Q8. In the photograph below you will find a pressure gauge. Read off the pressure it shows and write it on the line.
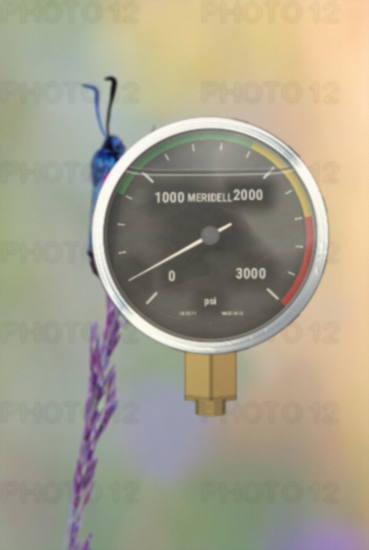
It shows 200 psi
